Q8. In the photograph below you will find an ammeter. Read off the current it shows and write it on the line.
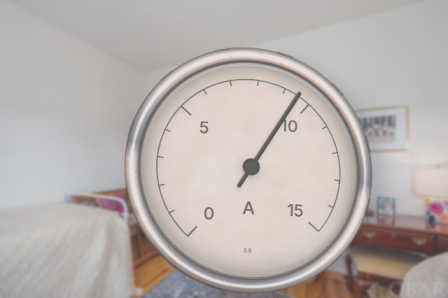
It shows 9.5 A
